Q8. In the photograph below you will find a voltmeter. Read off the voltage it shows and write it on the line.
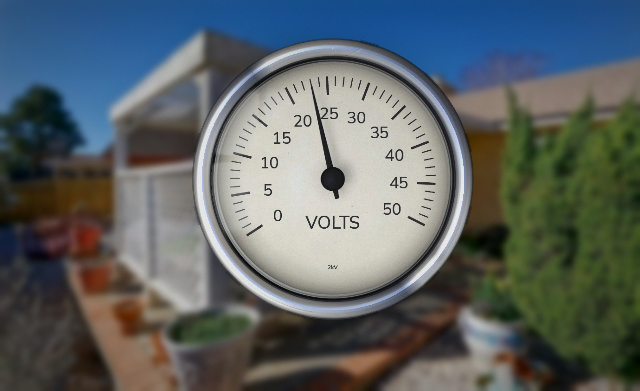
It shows 23 V
